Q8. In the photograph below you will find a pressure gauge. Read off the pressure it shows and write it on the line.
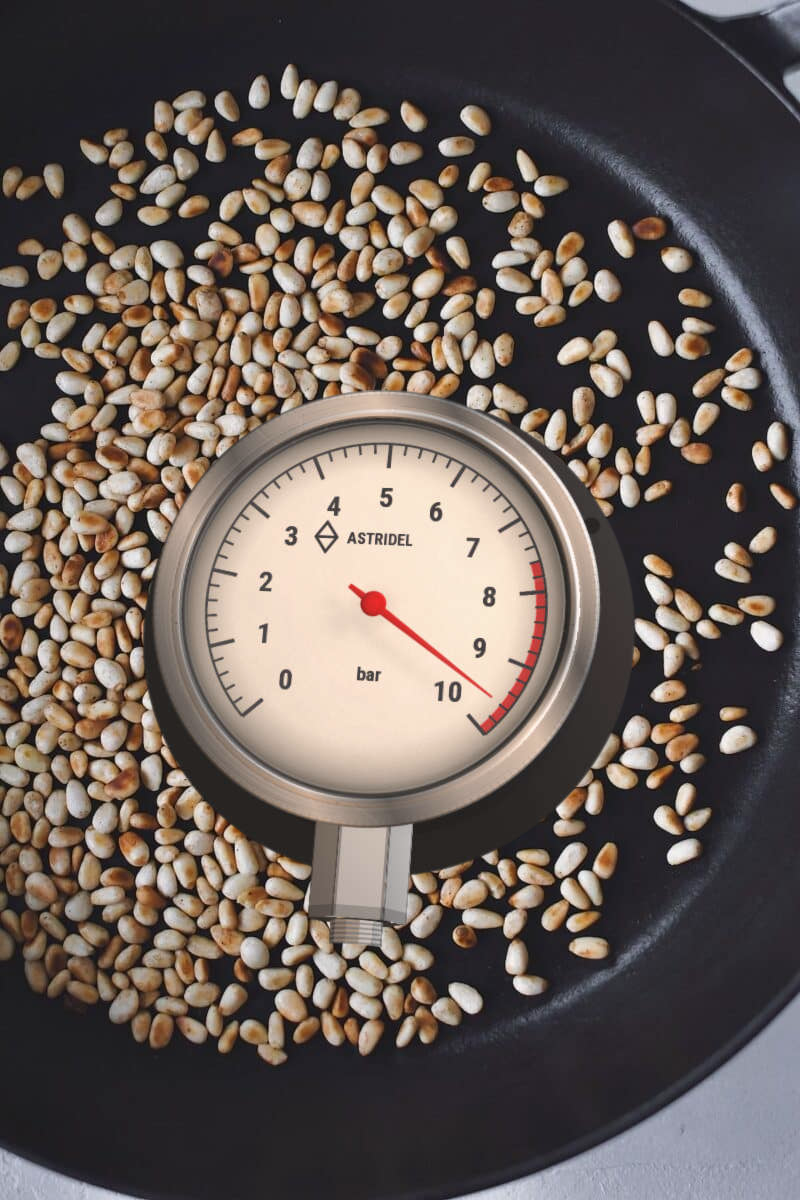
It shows 9.6 bar
